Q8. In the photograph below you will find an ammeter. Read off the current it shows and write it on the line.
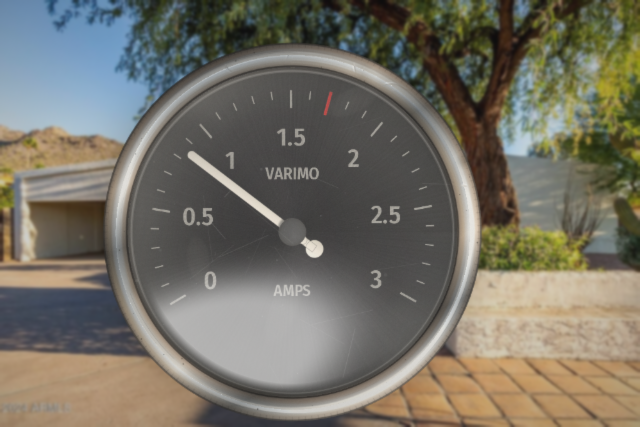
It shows 0.85 A
